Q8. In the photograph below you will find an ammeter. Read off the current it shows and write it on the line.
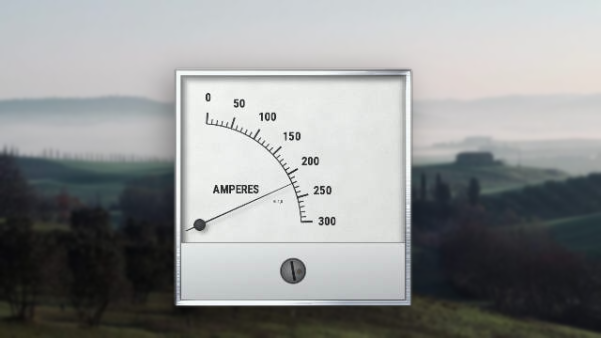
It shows 220 A
